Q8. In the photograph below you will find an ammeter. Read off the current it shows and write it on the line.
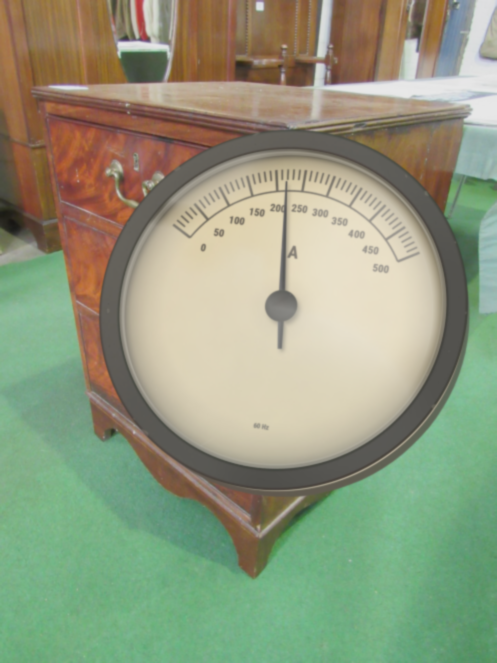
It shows 220 A
